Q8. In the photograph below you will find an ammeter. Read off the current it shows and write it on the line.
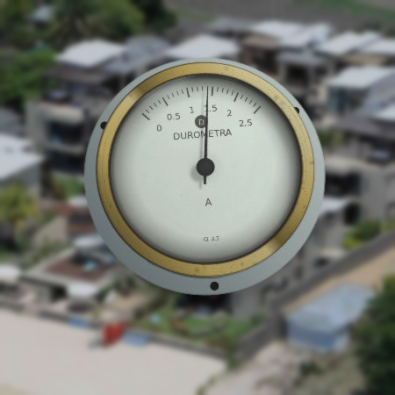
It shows 1.4 A
